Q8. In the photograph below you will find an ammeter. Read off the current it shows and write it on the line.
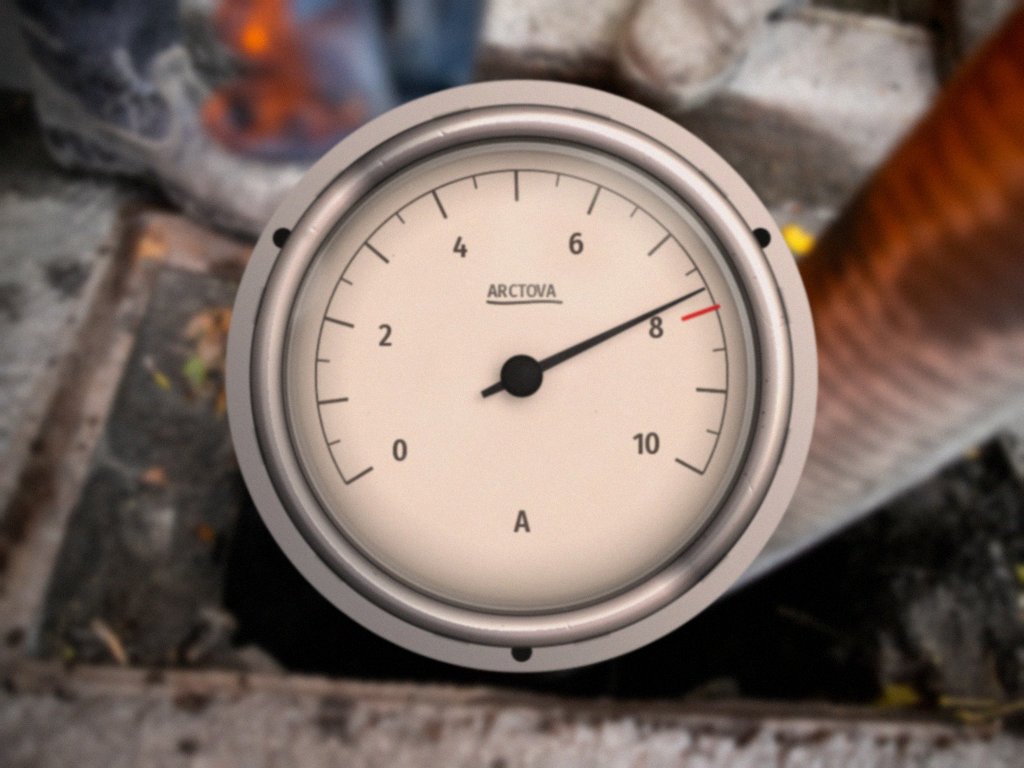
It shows 7.75 A
